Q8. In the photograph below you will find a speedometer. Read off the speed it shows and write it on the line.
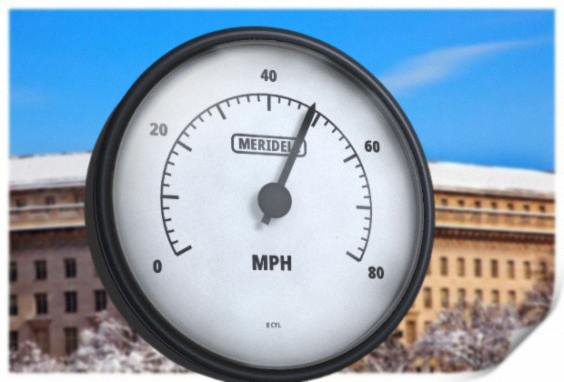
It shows 48 mph
